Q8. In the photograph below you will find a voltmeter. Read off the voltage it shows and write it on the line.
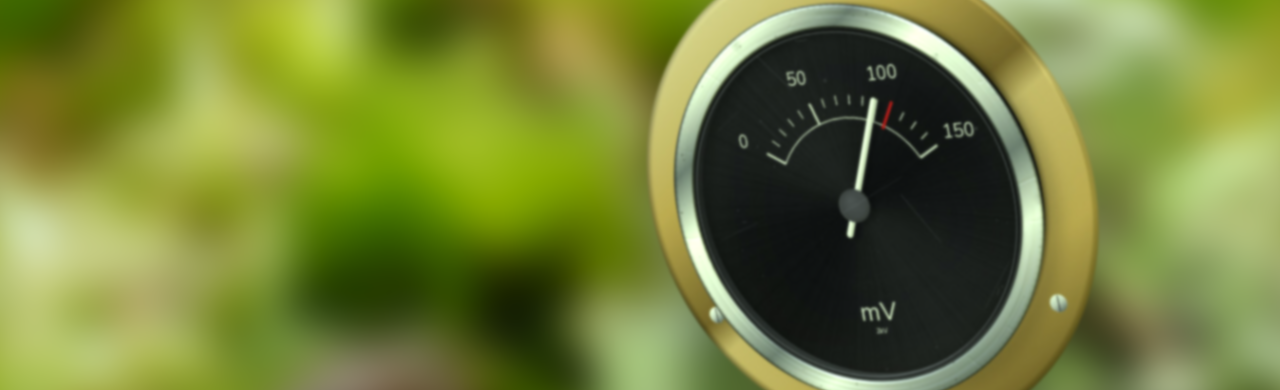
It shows 100 mV
